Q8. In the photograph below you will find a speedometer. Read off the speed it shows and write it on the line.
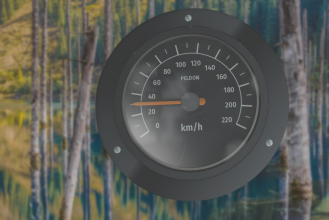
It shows 30 km/h
